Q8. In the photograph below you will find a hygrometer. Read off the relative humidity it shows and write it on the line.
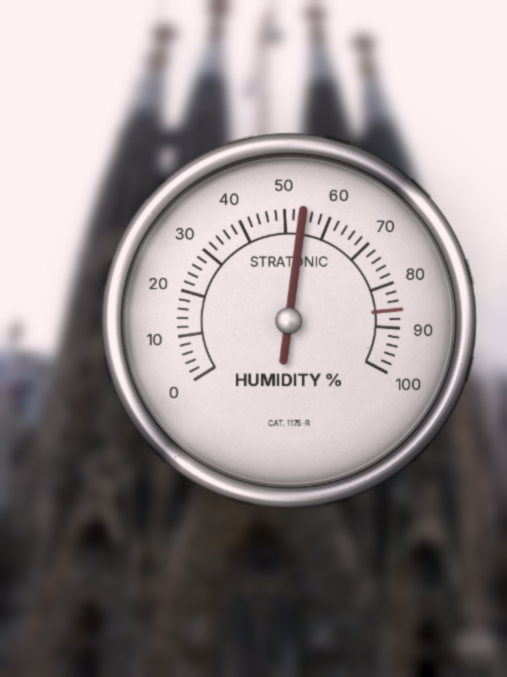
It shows 54 %
